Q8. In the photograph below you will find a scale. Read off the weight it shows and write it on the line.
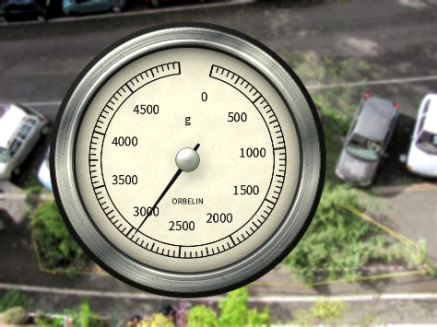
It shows 2950 g
